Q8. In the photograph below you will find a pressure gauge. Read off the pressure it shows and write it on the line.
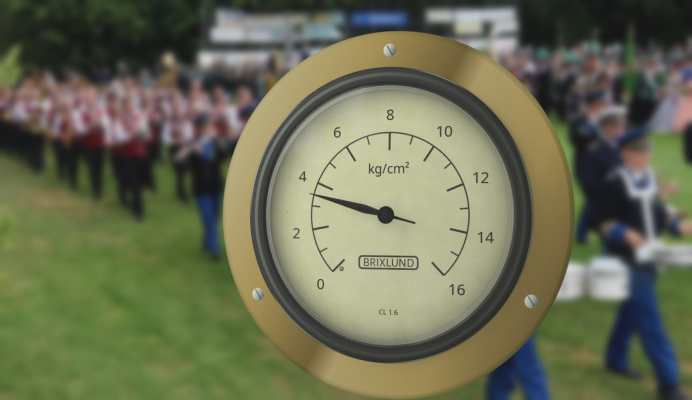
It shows 3.5 kg/cm²
